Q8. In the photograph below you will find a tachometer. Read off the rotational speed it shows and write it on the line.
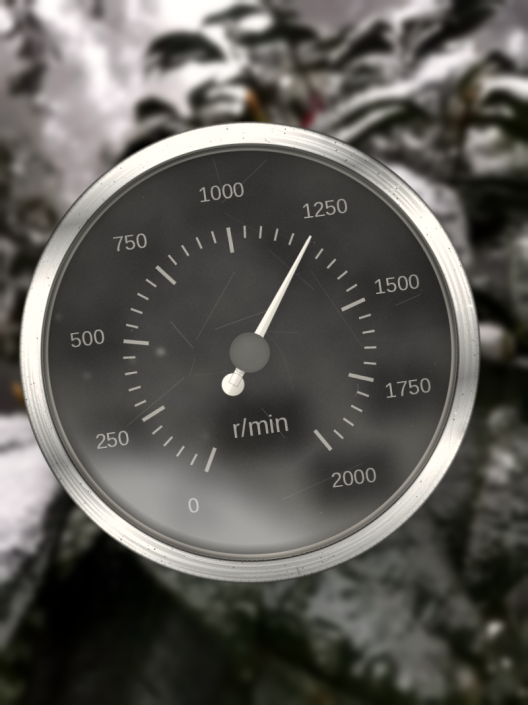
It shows 1250 rpm
